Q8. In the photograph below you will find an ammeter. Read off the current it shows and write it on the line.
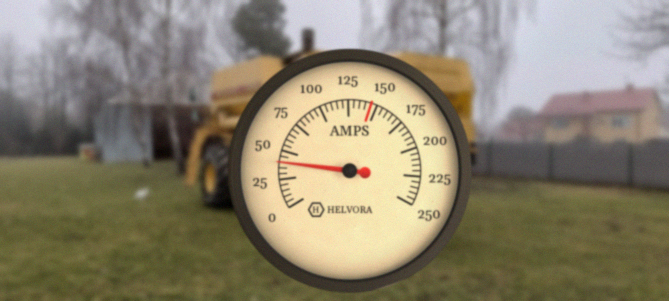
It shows 40 A
